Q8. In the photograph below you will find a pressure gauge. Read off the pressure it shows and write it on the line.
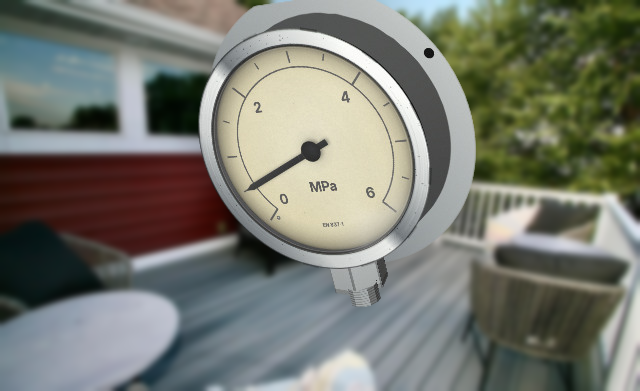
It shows 0.5 MPa
